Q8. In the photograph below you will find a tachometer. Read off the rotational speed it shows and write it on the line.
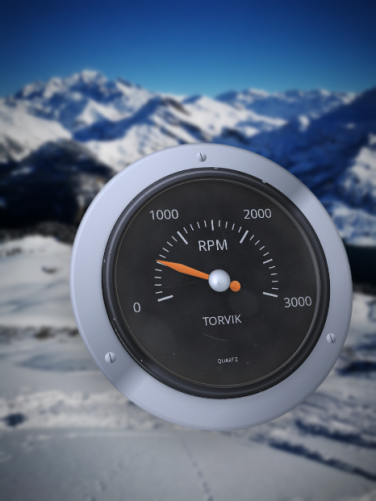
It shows 500 rpm
